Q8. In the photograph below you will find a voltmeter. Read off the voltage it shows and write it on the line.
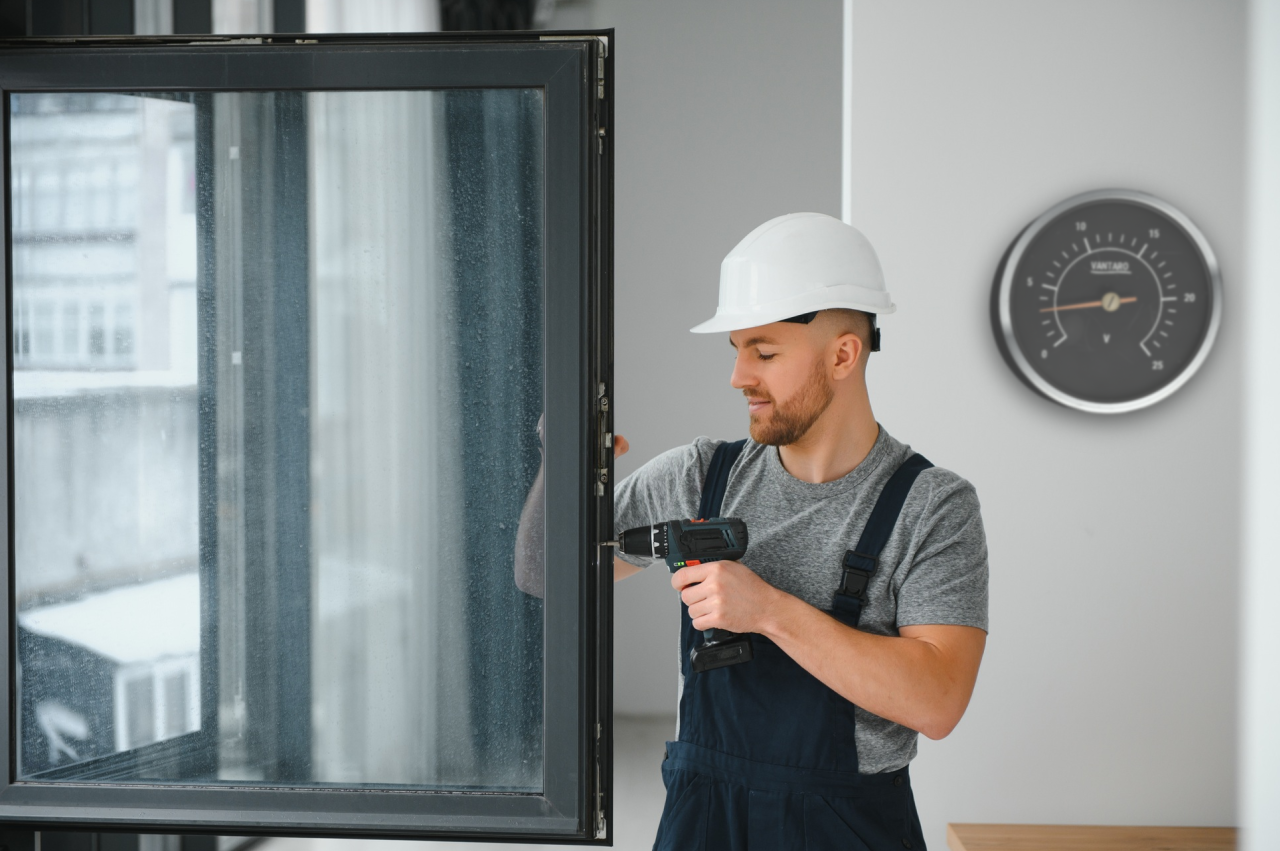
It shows 3 V
